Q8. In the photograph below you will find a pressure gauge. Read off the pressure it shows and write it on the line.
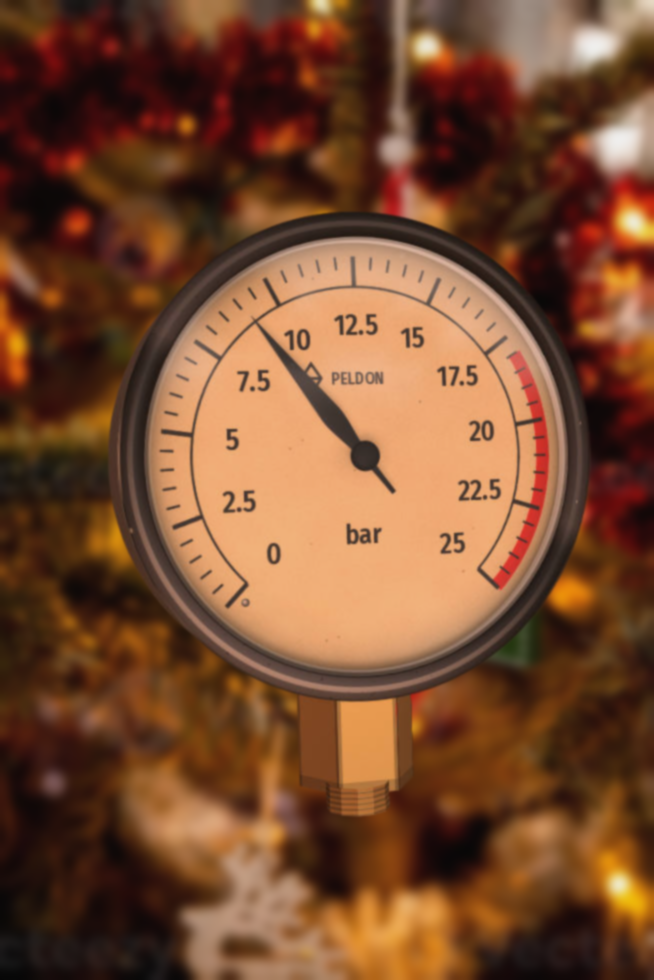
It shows 9 bar
